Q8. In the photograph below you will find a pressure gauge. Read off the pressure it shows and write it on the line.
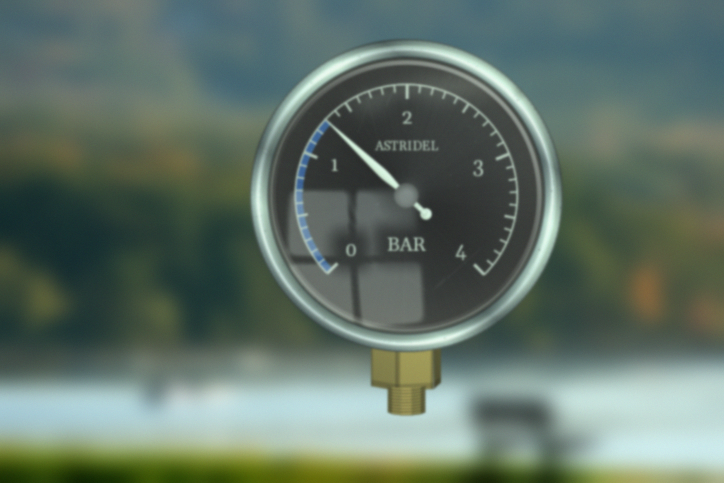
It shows 1.3 bar
